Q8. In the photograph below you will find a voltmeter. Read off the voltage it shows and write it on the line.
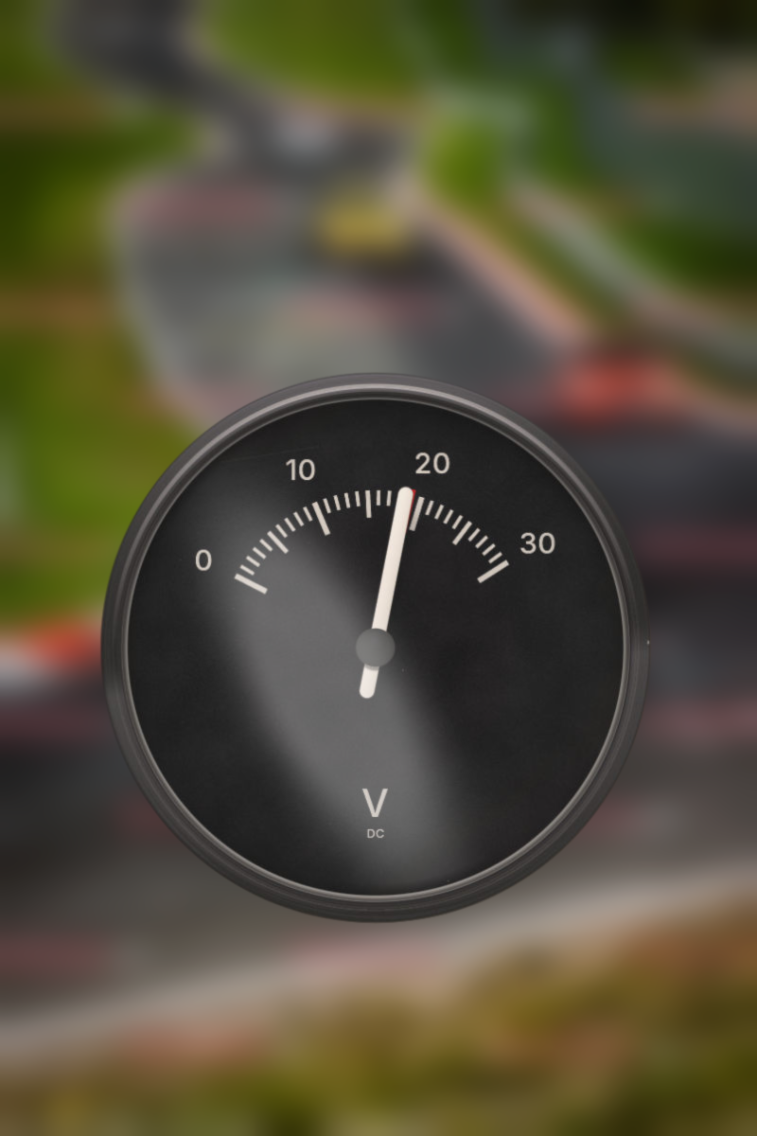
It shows 18.5 V
